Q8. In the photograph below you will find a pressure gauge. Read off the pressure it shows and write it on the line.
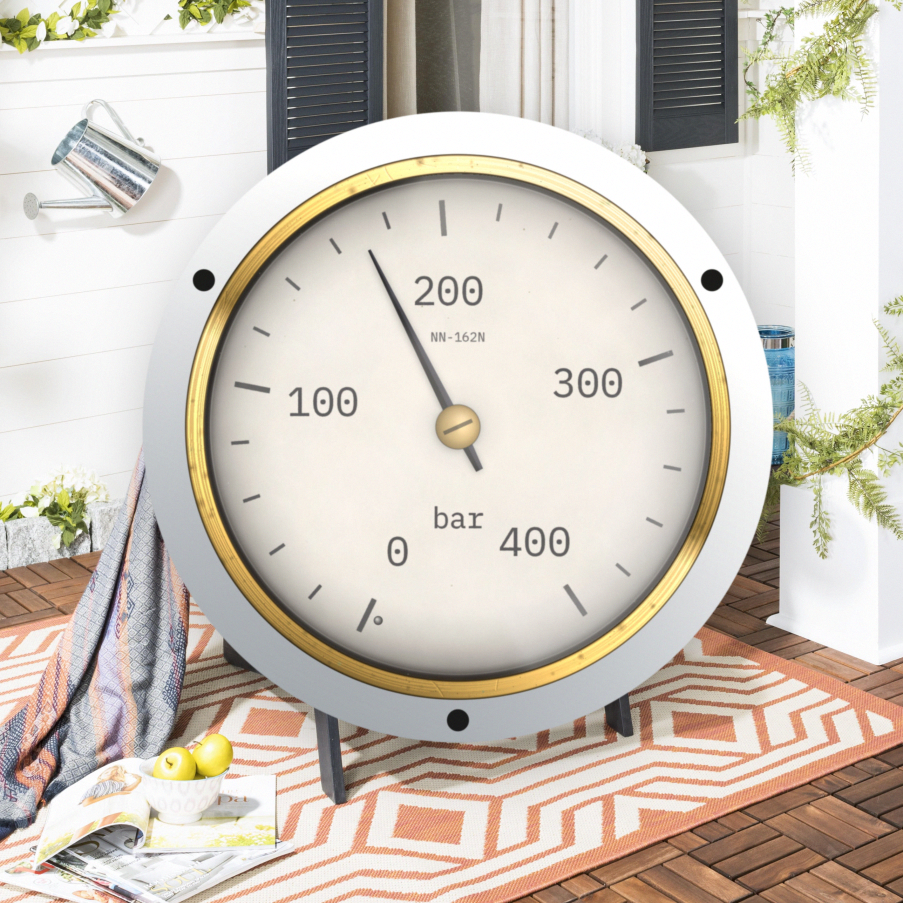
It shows 170 bar
